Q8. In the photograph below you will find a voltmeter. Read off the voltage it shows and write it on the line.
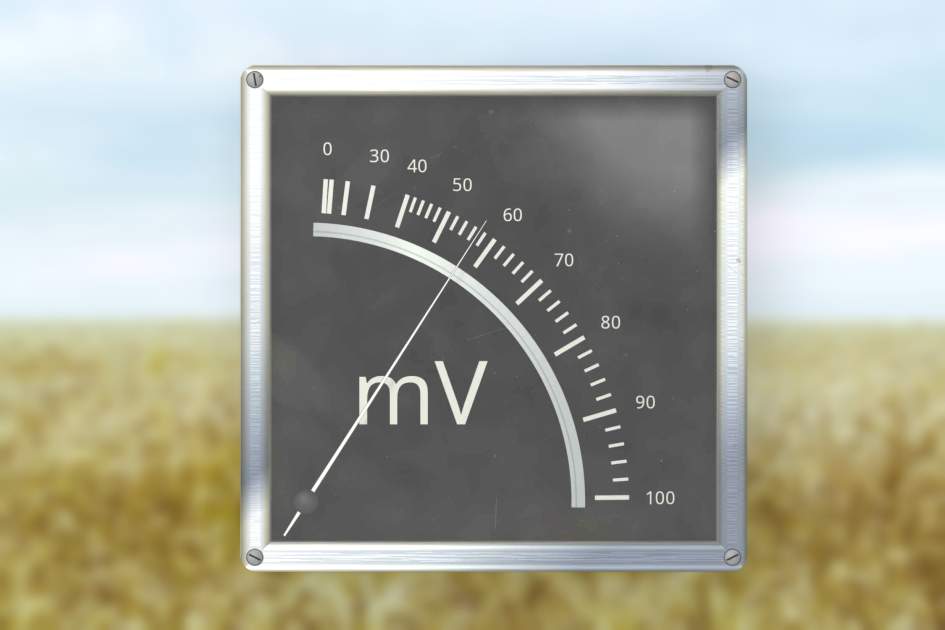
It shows 57 mV
